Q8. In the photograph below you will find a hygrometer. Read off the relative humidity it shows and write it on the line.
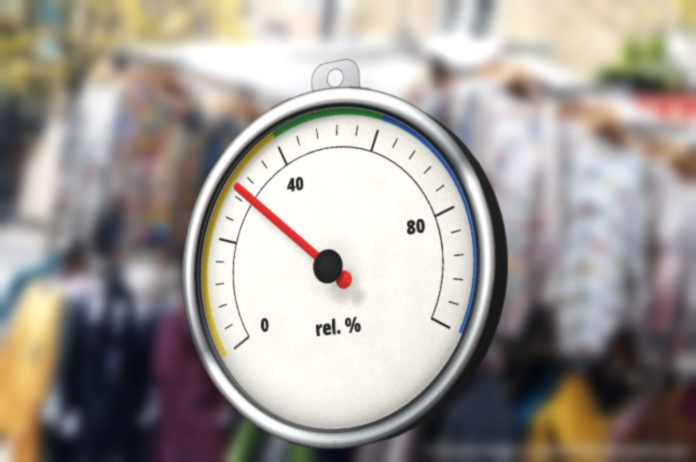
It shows 30 %
